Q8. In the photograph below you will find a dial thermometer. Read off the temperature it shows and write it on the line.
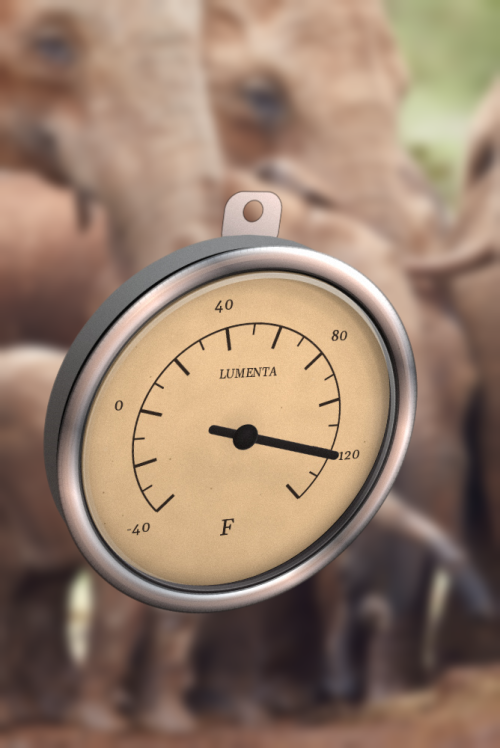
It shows 120 °F
